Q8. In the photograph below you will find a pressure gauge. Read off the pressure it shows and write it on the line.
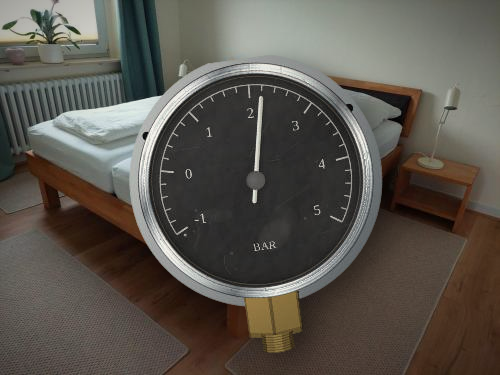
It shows 2.2 bar
